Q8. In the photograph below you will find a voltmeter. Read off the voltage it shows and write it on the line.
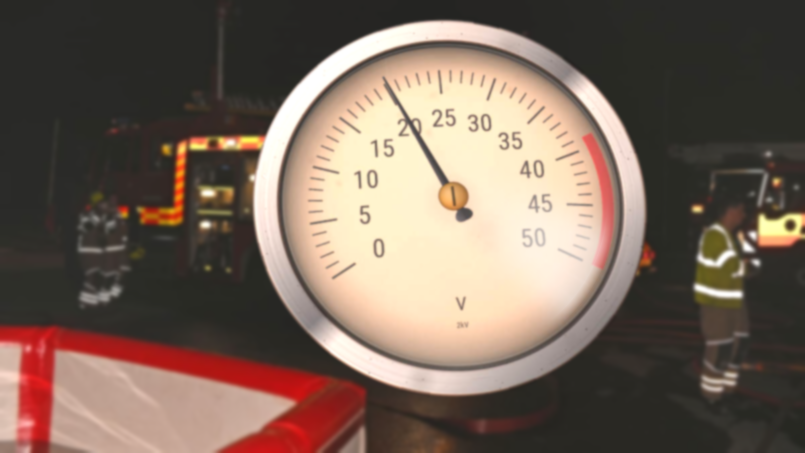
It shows 20 V
